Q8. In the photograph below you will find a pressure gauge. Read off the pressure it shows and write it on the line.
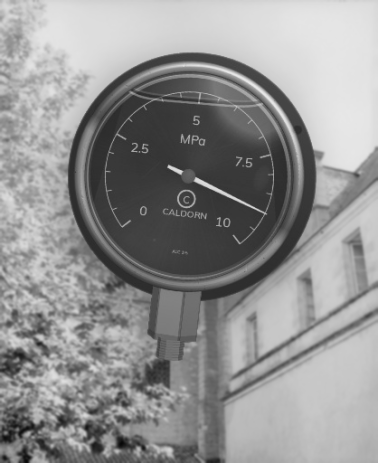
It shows 9 MPa
